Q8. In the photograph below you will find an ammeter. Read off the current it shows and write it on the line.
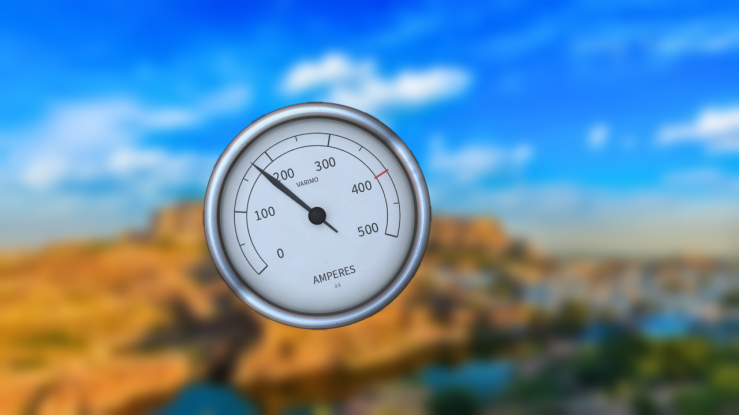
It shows 175 A
